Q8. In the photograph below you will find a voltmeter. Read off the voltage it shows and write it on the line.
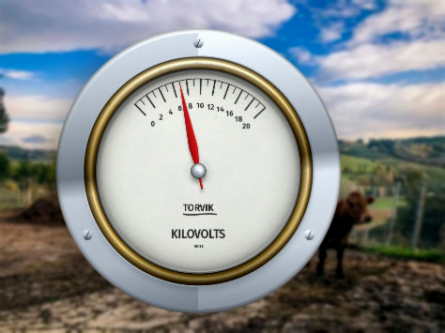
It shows 7 kV
